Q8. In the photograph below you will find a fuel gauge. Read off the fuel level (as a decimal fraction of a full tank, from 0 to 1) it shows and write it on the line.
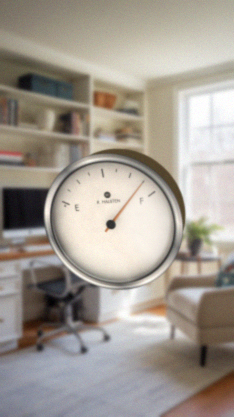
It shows 0.875
